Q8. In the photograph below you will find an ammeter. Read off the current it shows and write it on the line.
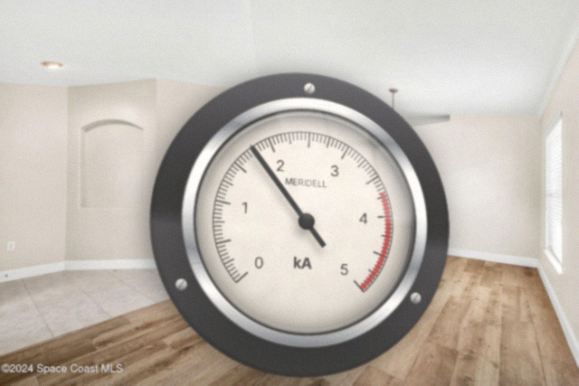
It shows 1.75 kA
